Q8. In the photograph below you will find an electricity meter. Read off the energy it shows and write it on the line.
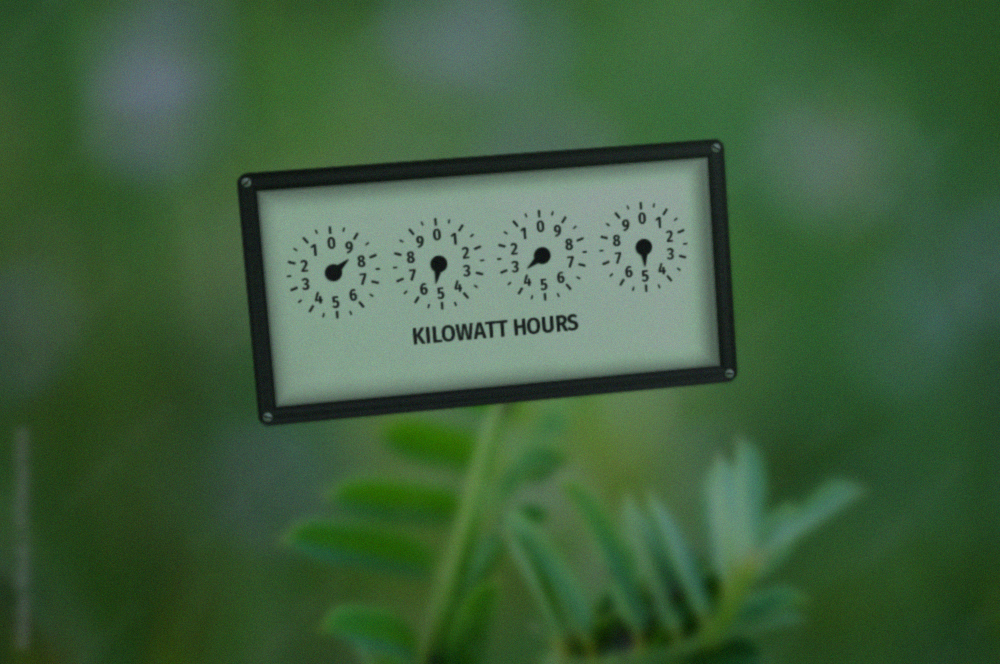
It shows 8535 kWh
